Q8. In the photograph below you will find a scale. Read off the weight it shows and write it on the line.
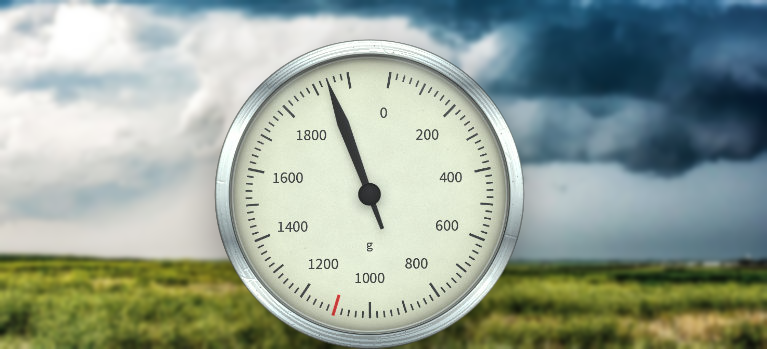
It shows 1940 g
